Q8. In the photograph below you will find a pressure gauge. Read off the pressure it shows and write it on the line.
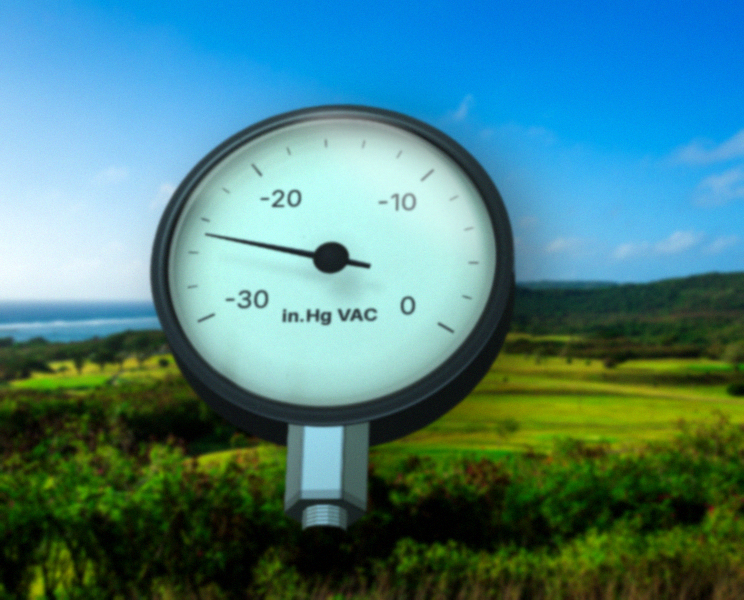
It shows -25 inHg
